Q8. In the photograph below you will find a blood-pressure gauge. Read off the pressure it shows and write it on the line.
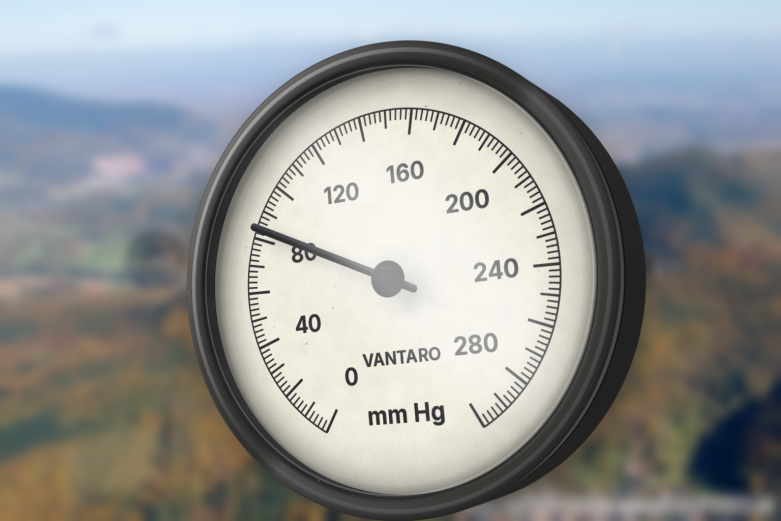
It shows 84 mmHg
